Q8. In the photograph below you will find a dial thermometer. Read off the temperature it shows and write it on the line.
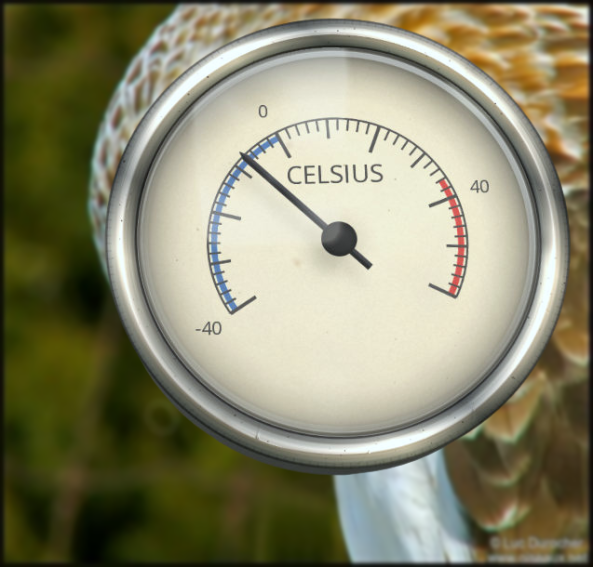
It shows -8 °C
